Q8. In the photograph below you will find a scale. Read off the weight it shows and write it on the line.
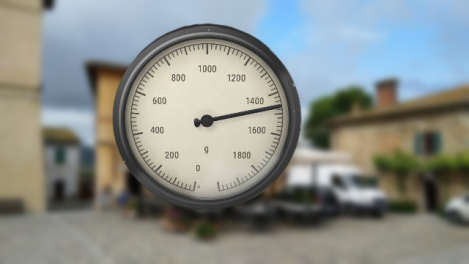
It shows 1460 g
